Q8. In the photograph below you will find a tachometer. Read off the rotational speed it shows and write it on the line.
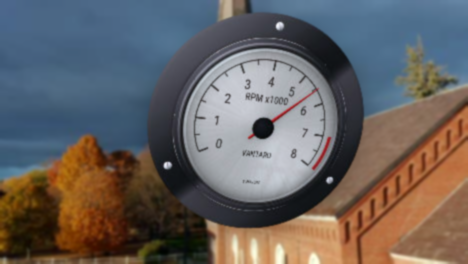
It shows 5500 rpm
